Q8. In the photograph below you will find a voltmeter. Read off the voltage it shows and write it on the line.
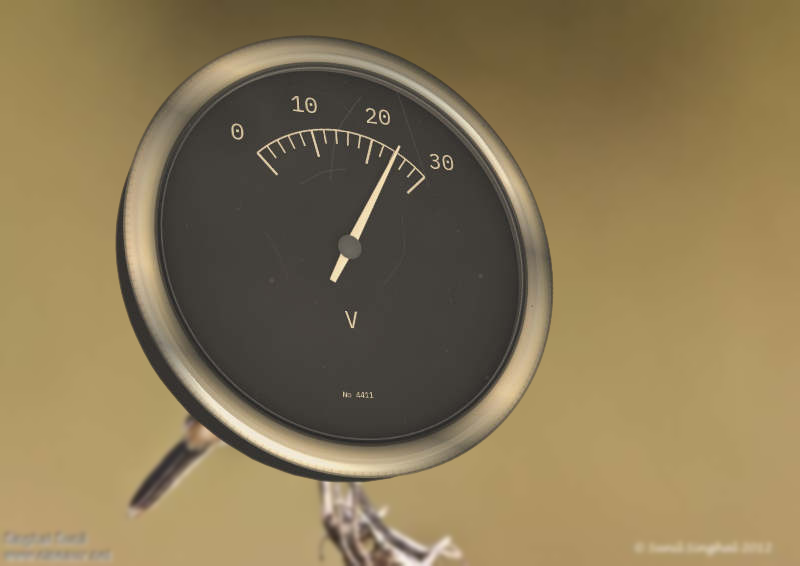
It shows 24 V
